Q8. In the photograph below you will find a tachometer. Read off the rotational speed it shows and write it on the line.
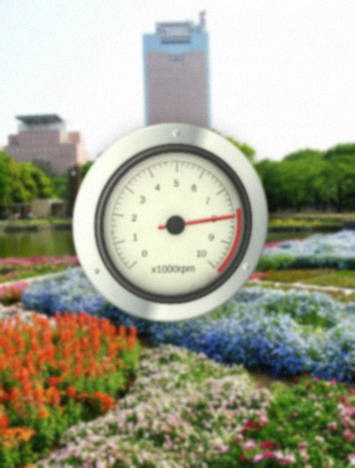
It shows 8000 rpm
